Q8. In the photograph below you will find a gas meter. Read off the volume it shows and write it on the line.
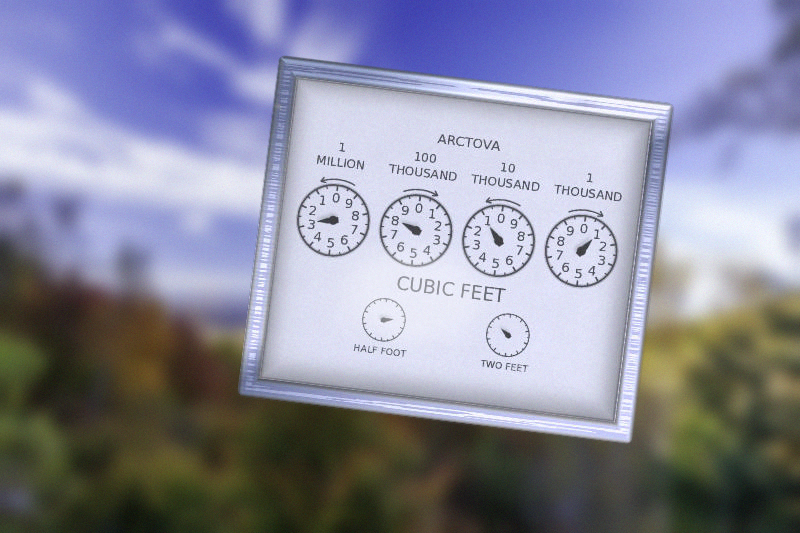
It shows 281100 ft³
